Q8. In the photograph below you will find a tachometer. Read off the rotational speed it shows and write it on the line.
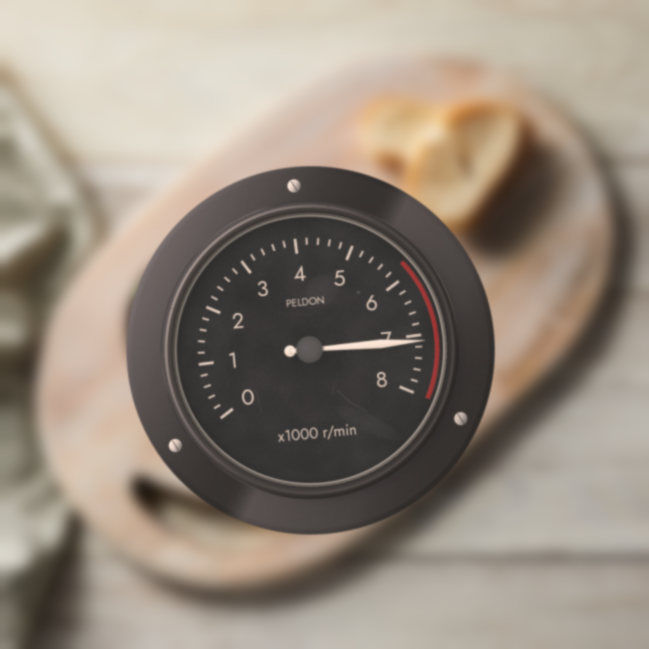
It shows 7100 rpm
